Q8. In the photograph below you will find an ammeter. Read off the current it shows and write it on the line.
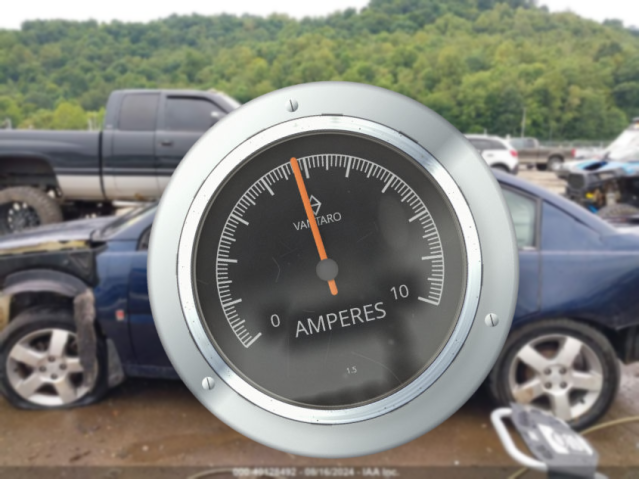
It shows 4.8 A
